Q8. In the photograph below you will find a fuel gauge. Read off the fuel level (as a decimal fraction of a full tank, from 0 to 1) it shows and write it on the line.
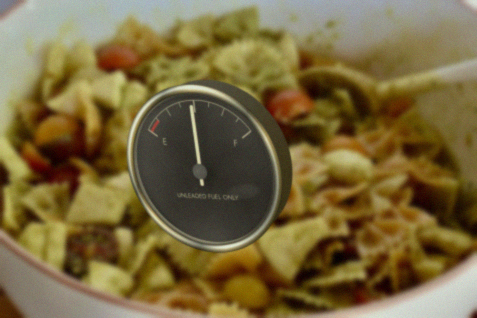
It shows 0.5
